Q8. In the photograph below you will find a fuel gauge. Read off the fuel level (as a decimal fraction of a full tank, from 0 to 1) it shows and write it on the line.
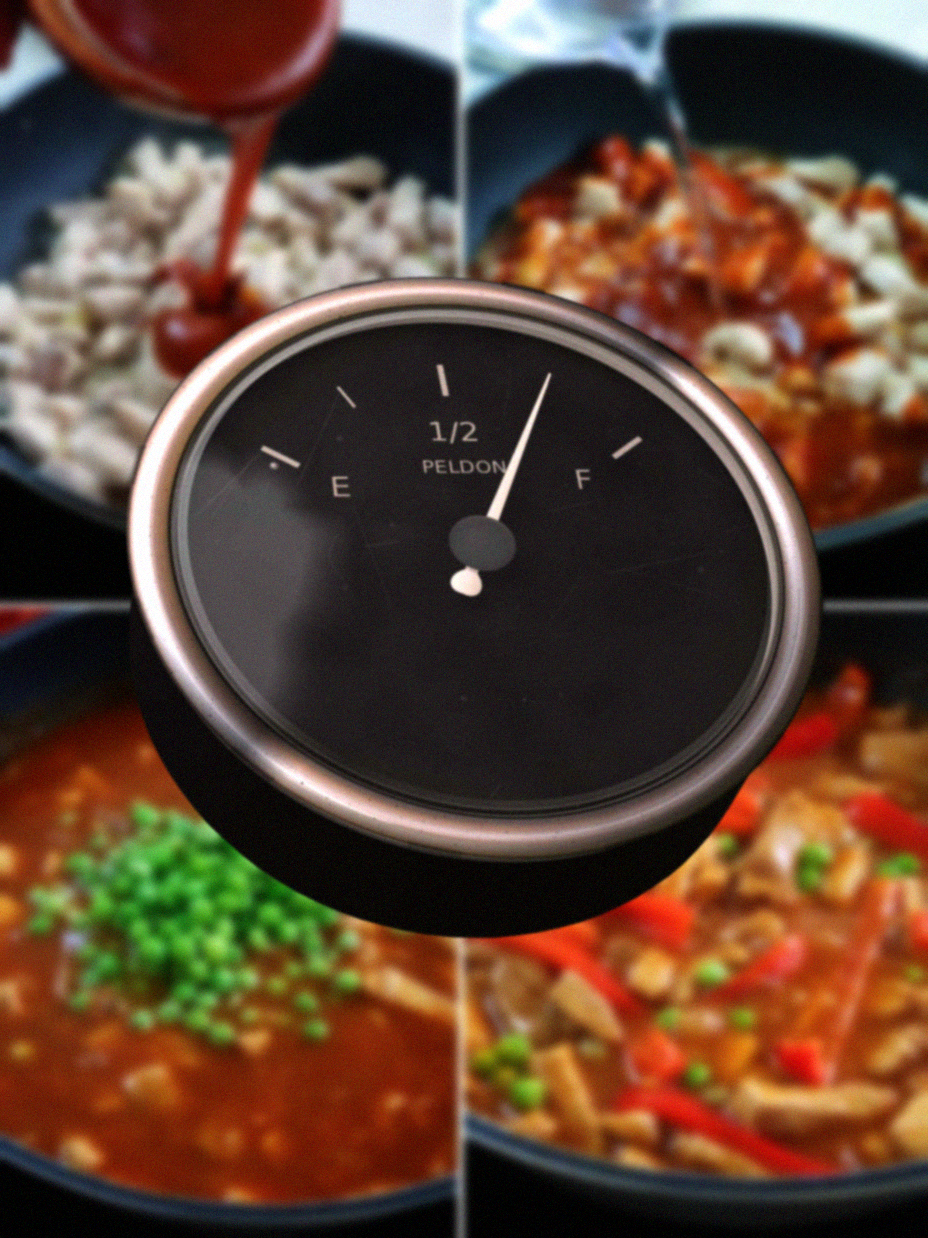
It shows 0.75
